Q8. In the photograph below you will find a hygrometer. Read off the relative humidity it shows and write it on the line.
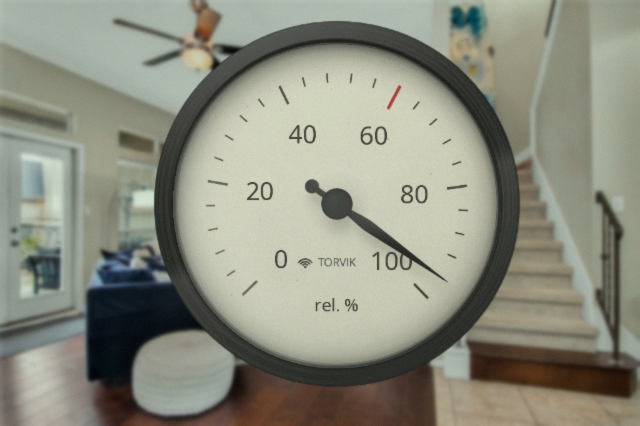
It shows 96 %
